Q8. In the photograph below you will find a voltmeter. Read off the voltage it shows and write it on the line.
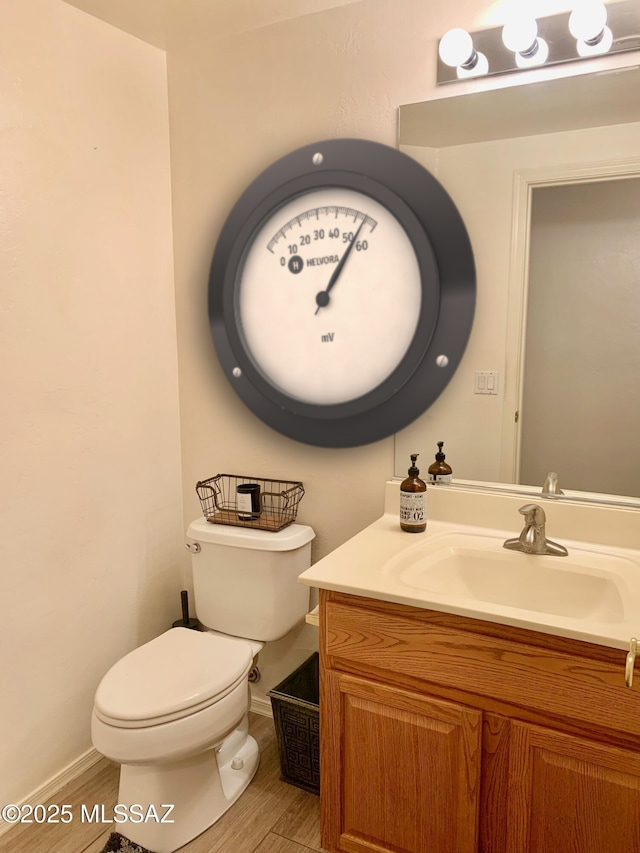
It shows 55 mV
